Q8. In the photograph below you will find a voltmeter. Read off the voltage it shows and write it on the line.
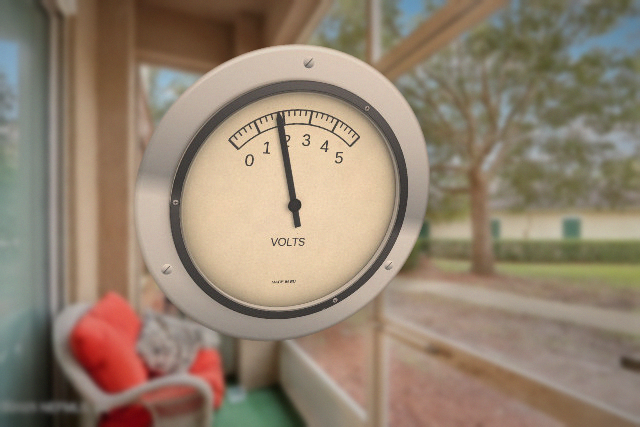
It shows 1.8 V
